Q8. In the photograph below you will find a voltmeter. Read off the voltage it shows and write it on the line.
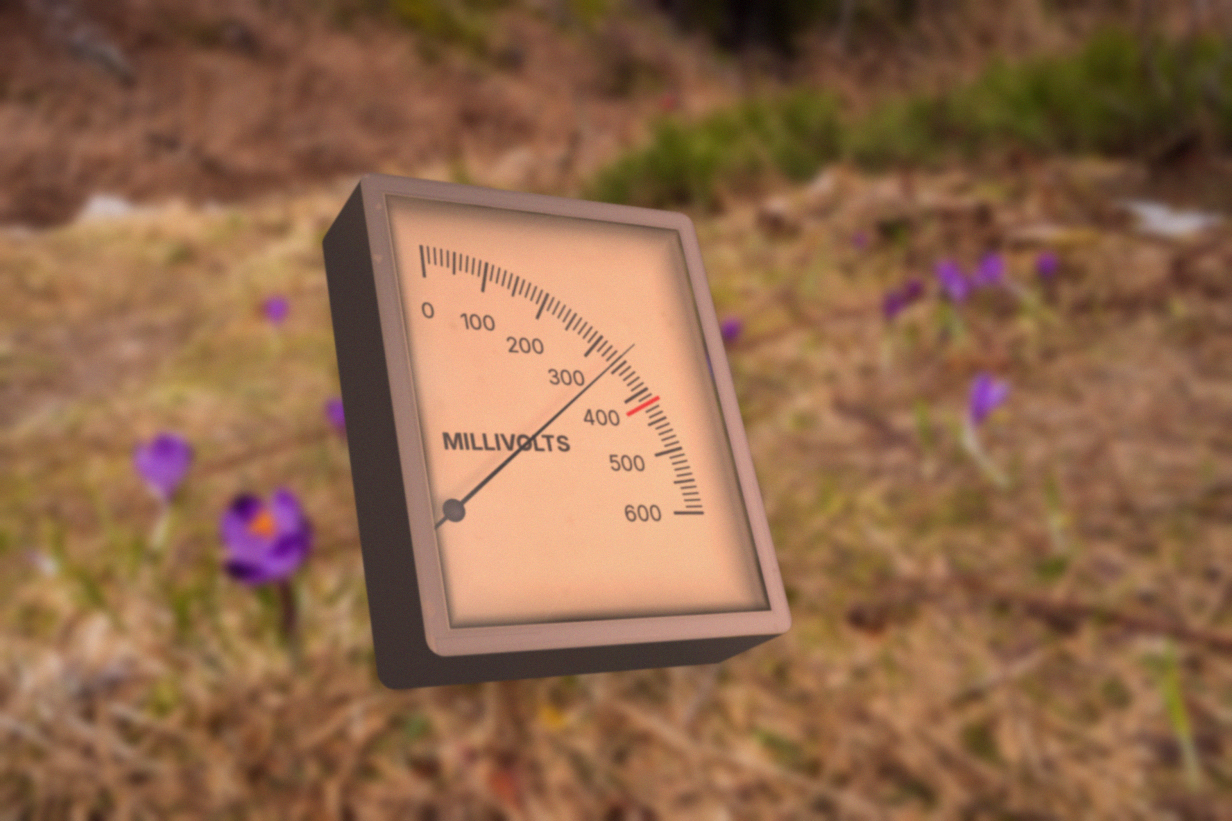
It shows 340 mV
